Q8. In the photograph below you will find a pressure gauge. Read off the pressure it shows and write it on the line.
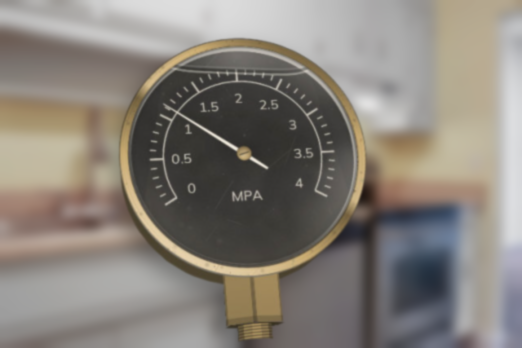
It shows 1.1 MPa
